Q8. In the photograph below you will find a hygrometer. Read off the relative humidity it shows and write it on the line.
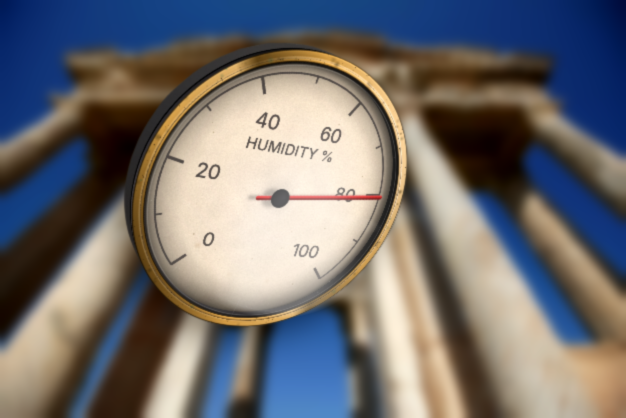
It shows 80 %
